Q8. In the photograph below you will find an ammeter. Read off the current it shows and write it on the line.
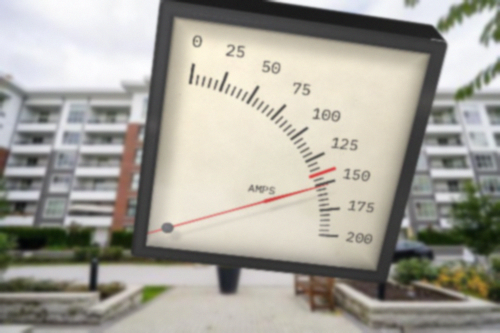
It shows 150 A
